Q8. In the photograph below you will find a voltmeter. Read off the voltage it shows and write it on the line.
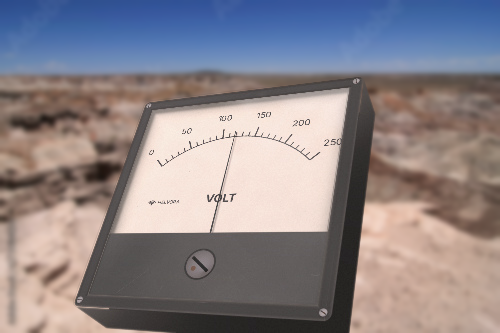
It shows 120 V
